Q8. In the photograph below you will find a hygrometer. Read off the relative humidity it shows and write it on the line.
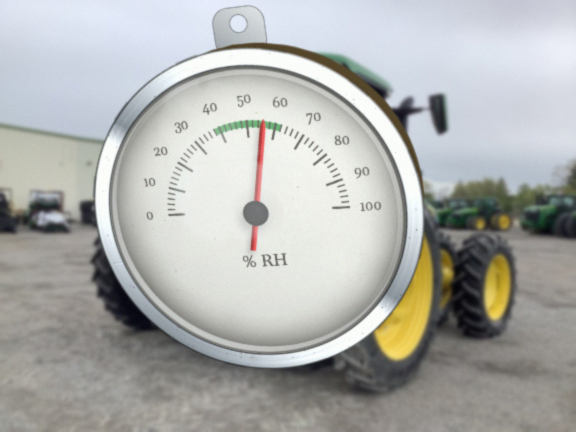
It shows 56 %
